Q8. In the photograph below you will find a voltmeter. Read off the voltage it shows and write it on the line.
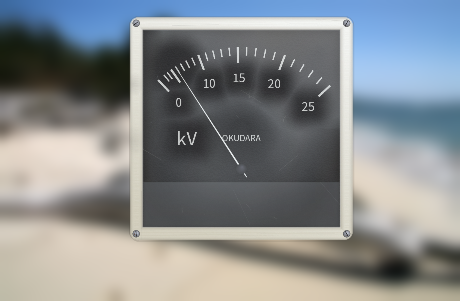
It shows 6 kV
